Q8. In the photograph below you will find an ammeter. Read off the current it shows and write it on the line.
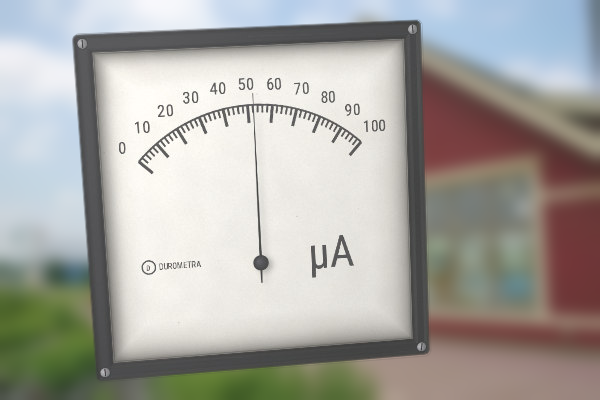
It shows 52 µA
